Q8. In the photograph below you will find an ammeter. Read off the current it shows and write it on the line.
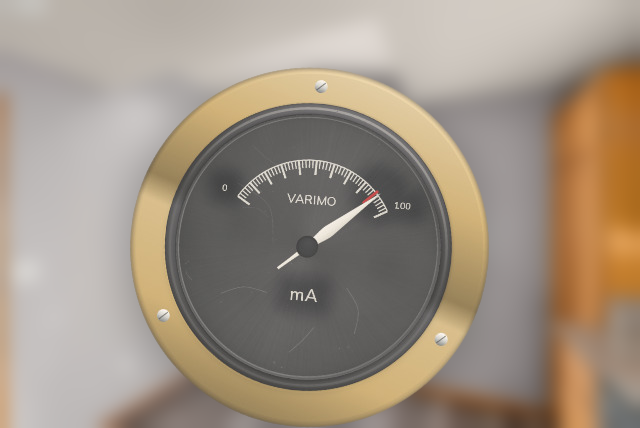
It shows 90 mA
